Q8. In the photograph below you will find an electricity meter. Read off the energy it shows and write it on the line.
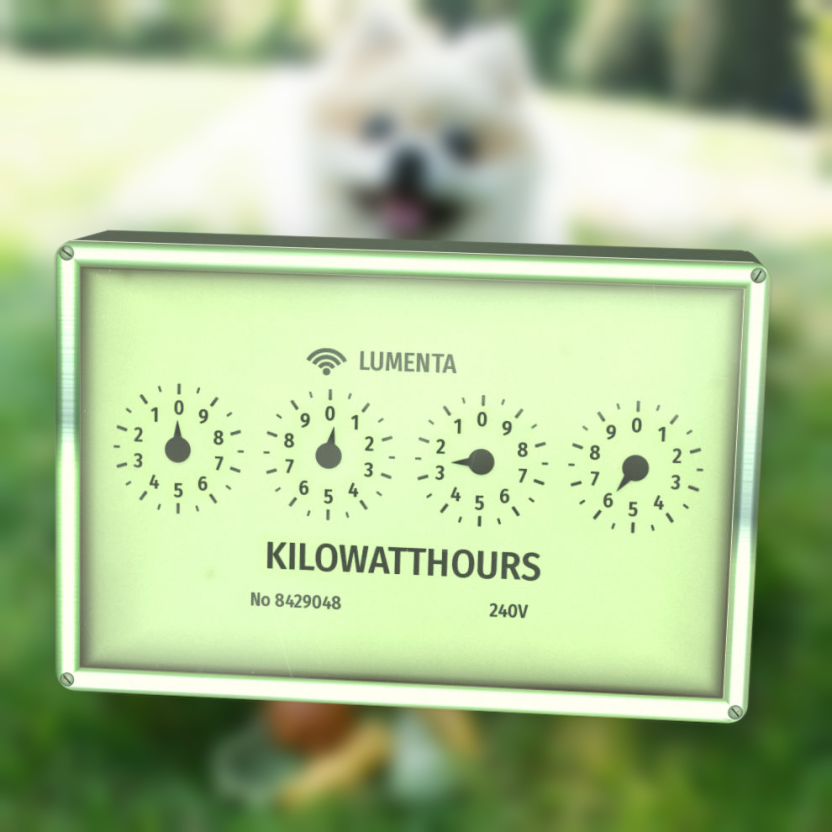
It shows 26 kWh
